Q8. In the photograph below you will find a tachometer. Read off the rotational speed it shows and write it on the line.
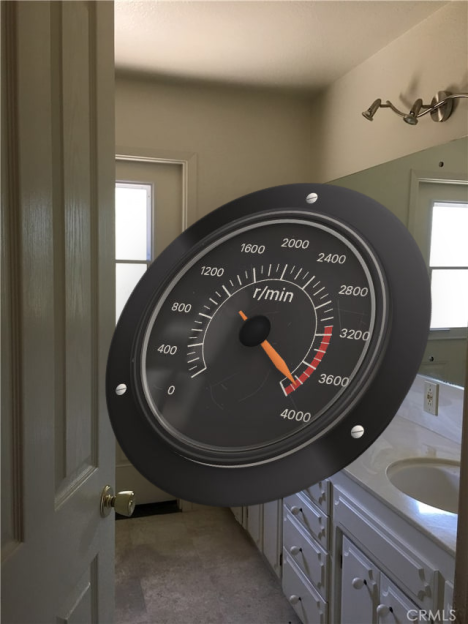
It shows 3850 rpm
